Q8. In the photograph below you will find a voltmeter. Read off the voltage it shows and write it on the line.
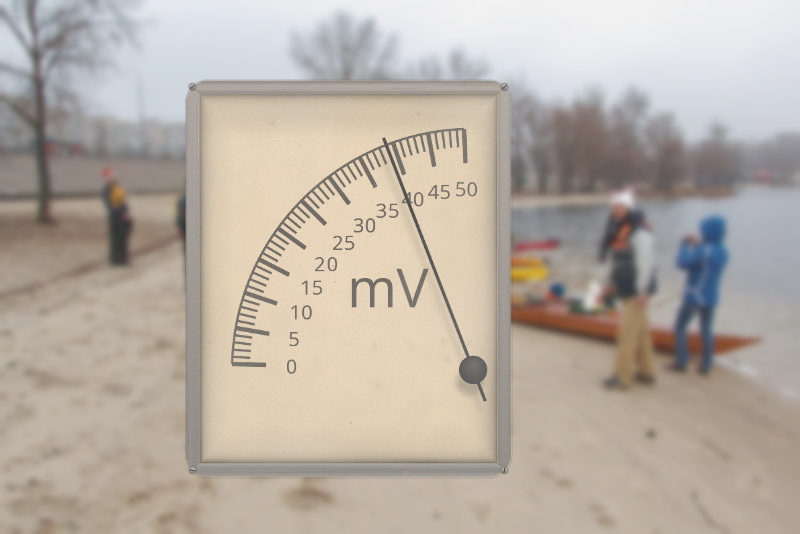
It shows 39 mV
